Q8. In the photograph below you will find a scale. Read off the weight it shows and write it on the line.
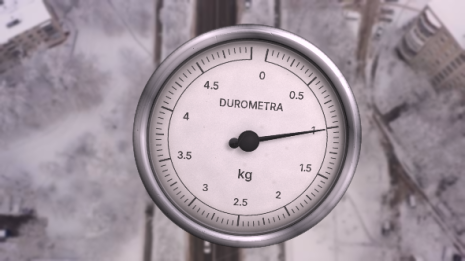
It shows 1 kg
